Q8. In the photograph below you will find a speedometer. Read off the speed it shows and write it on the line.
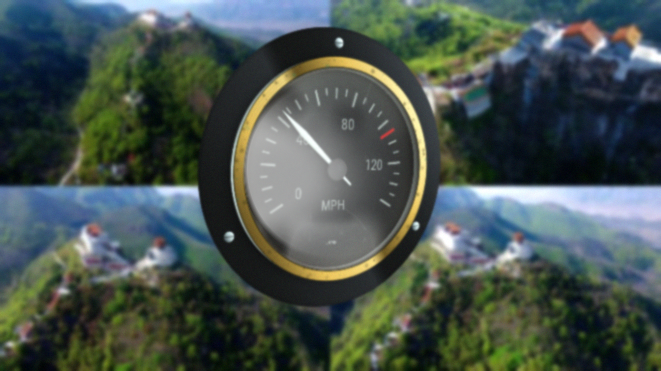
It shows 42.5 mph
